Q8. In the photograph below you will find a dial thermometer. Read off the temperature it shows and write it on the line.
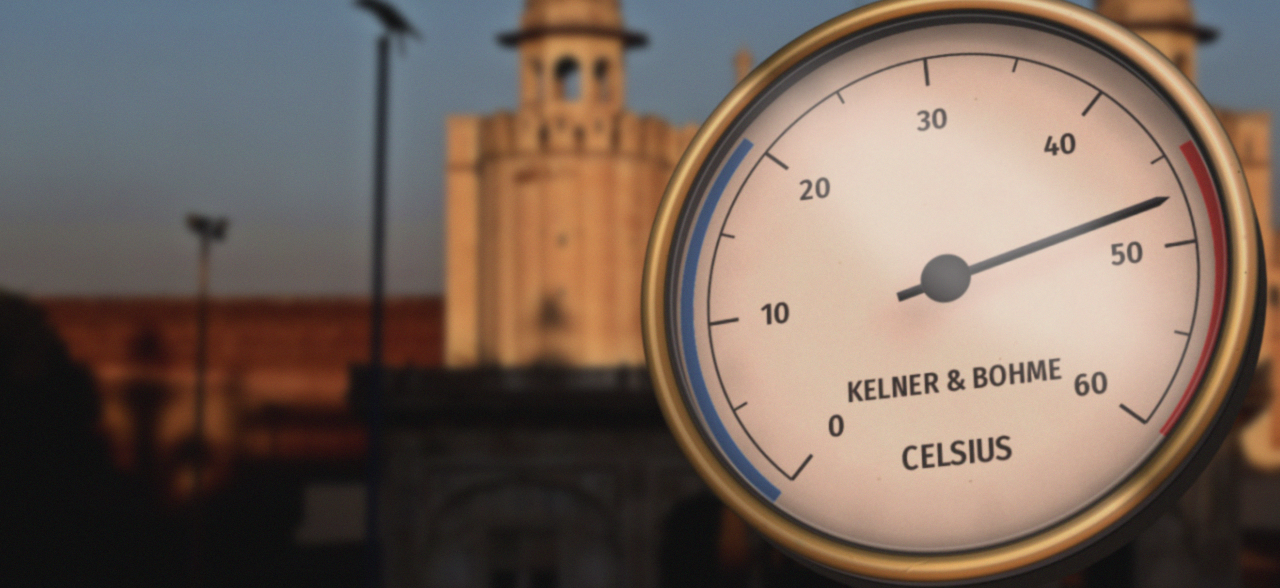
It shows 47.5 °C
